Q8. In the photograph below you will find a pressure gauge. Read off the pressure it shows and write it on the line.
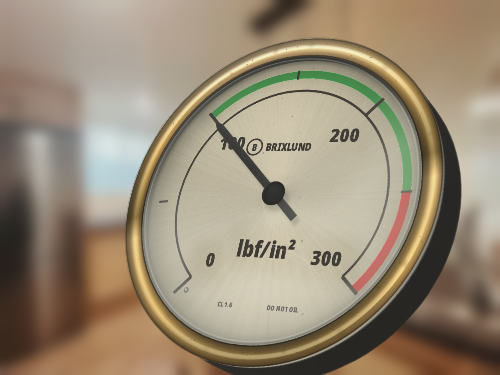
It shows 100 psi
